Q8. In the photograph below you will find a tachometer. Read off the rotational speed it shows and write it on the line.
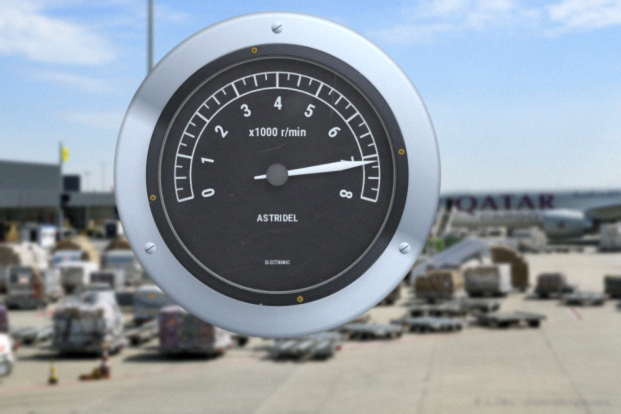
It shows 7125 rpm
